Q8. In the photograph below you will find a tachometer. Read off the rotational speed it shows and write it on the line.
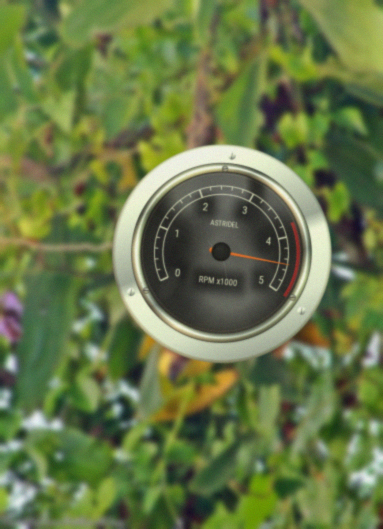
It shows 4500 rpm
